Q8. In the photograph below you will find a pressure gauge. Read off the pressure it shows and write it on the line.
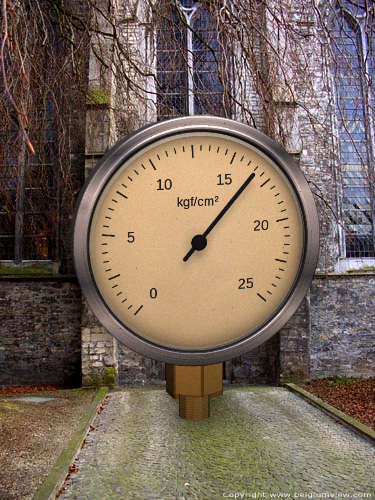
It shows 16.5 kg/cm²
